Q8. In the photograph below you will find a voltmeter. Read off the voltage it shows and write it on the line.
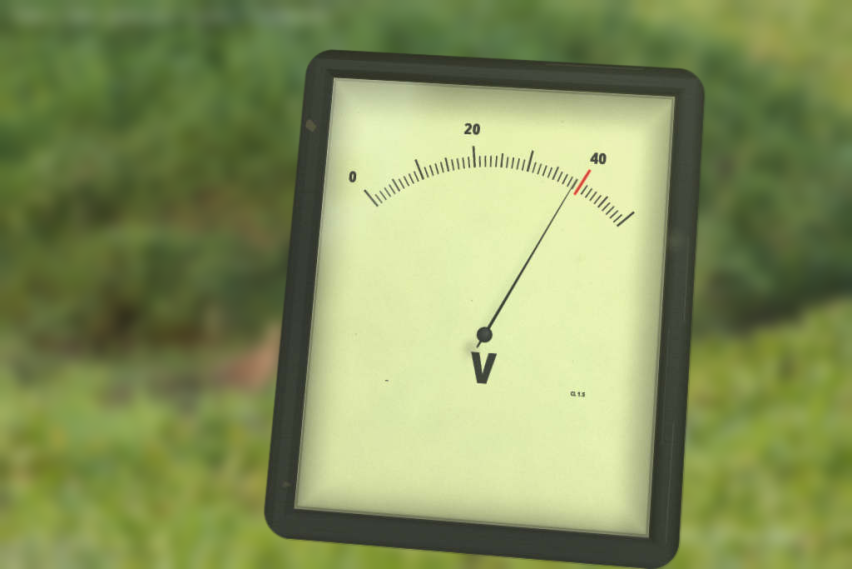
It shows 39 V
